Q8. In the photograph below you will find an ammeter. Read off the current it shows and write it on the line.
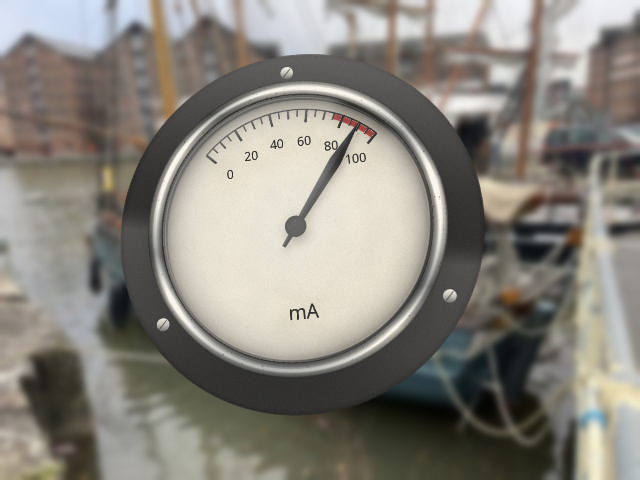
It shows 90 mA
